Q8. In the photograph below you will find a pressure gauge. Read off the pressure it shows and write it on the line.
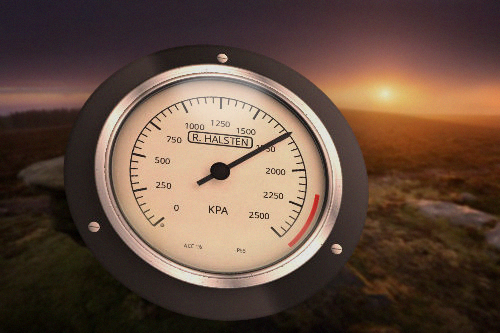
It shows 1750 kPa
